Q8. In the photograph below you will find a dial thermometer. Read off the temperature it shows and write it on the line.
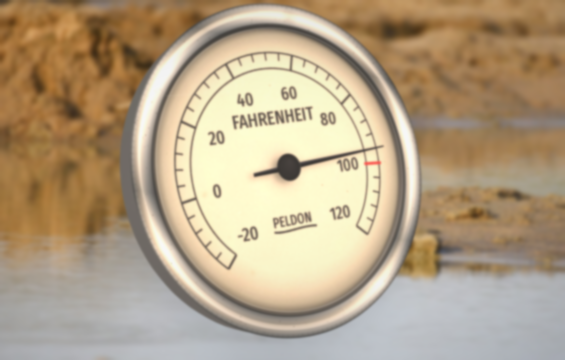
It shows 96 °F
